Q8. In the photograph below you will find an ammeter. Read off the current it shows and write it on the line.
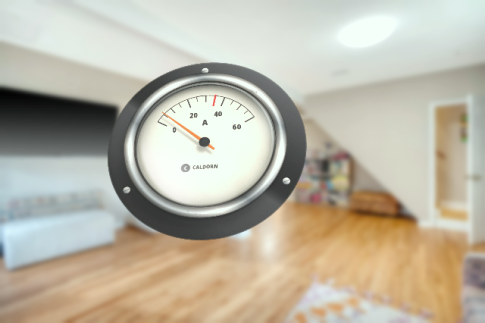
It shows 5 A
